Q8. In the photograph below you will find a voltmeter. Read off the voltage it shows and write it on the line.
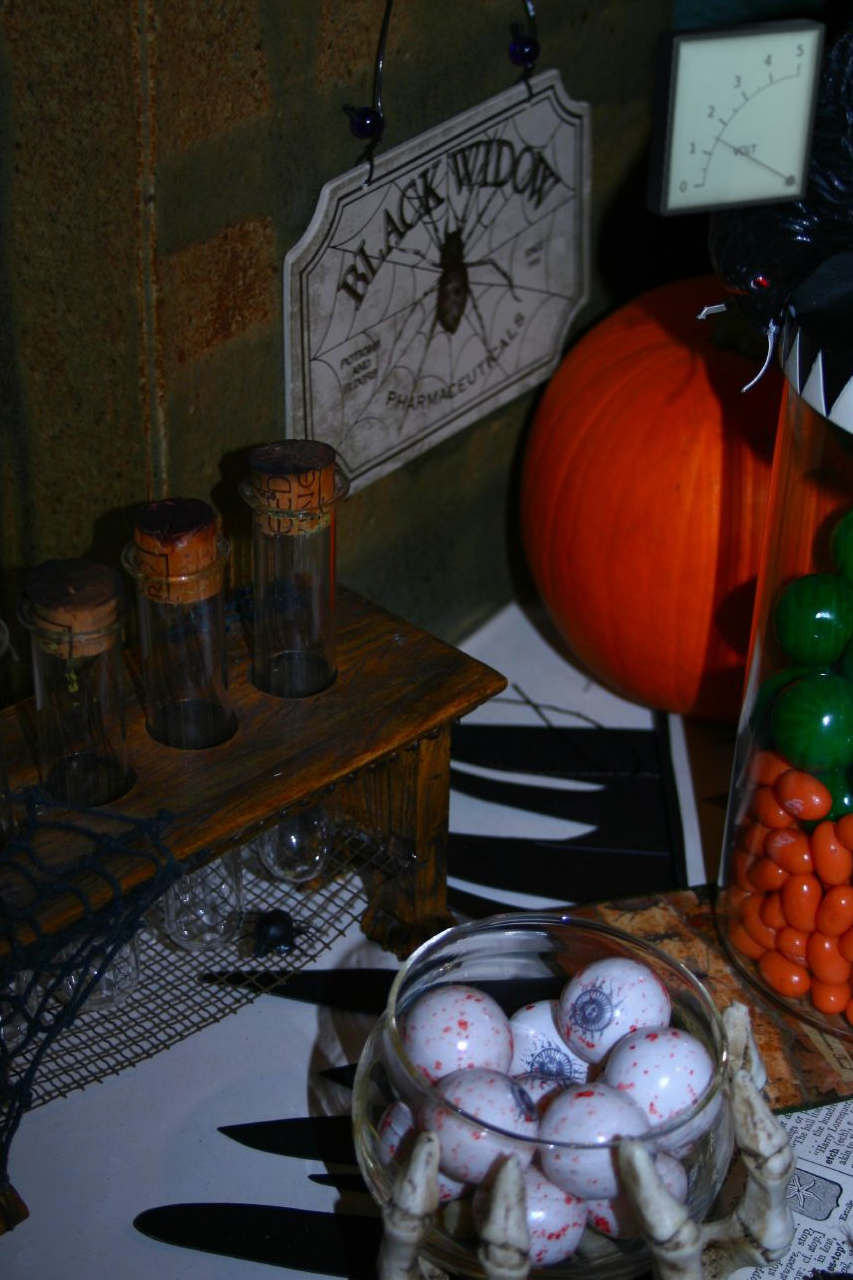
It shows 1.5 V
